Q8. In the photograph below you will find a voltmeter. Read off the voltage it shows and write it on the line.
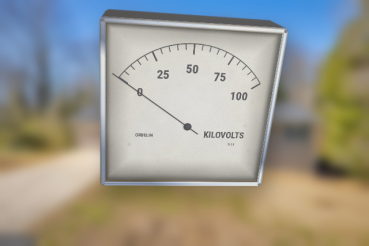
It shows 0 kV
